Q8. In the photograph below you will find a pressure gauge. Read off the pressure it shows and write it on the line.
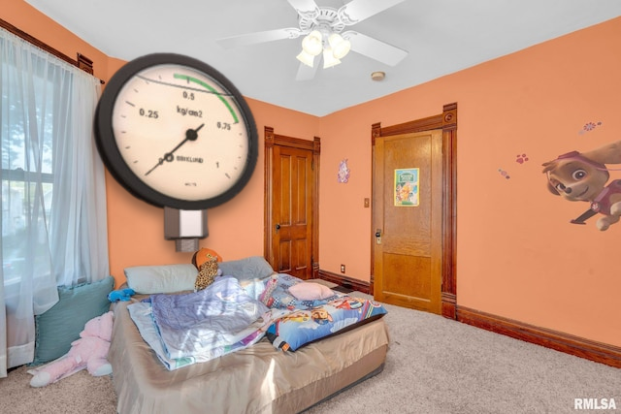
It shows 0 kg/cm²
